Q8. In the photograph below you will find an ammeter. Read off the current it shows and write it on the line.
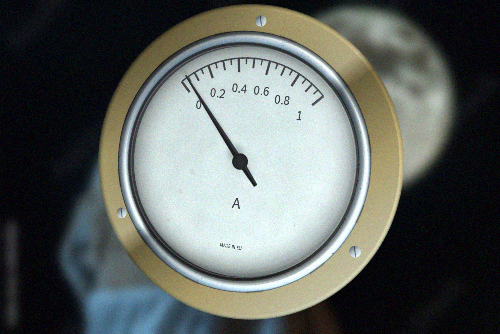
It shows 0.05 A
